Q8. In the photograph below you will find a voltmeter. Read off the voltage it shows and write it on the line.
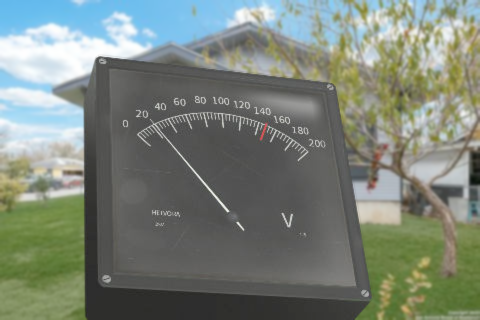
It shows 20 V
